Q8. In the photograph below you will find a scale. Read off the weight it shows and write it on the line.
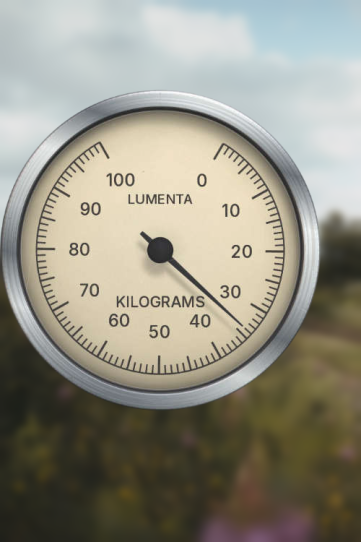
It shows 34 kg
